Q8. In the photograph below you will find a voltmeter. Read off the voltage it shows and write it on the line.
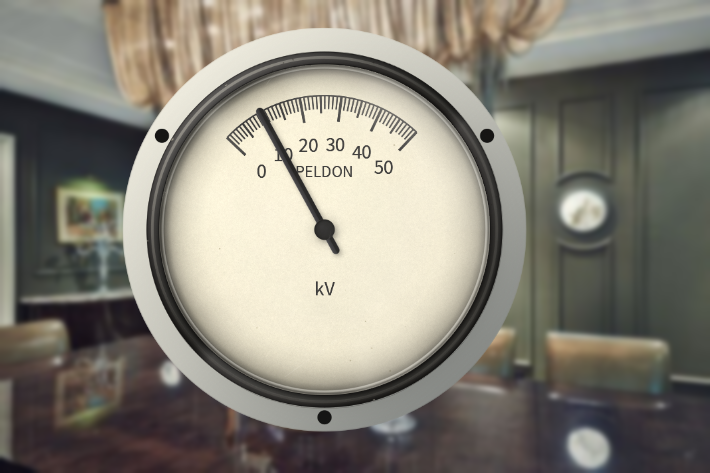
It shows 10 kV
